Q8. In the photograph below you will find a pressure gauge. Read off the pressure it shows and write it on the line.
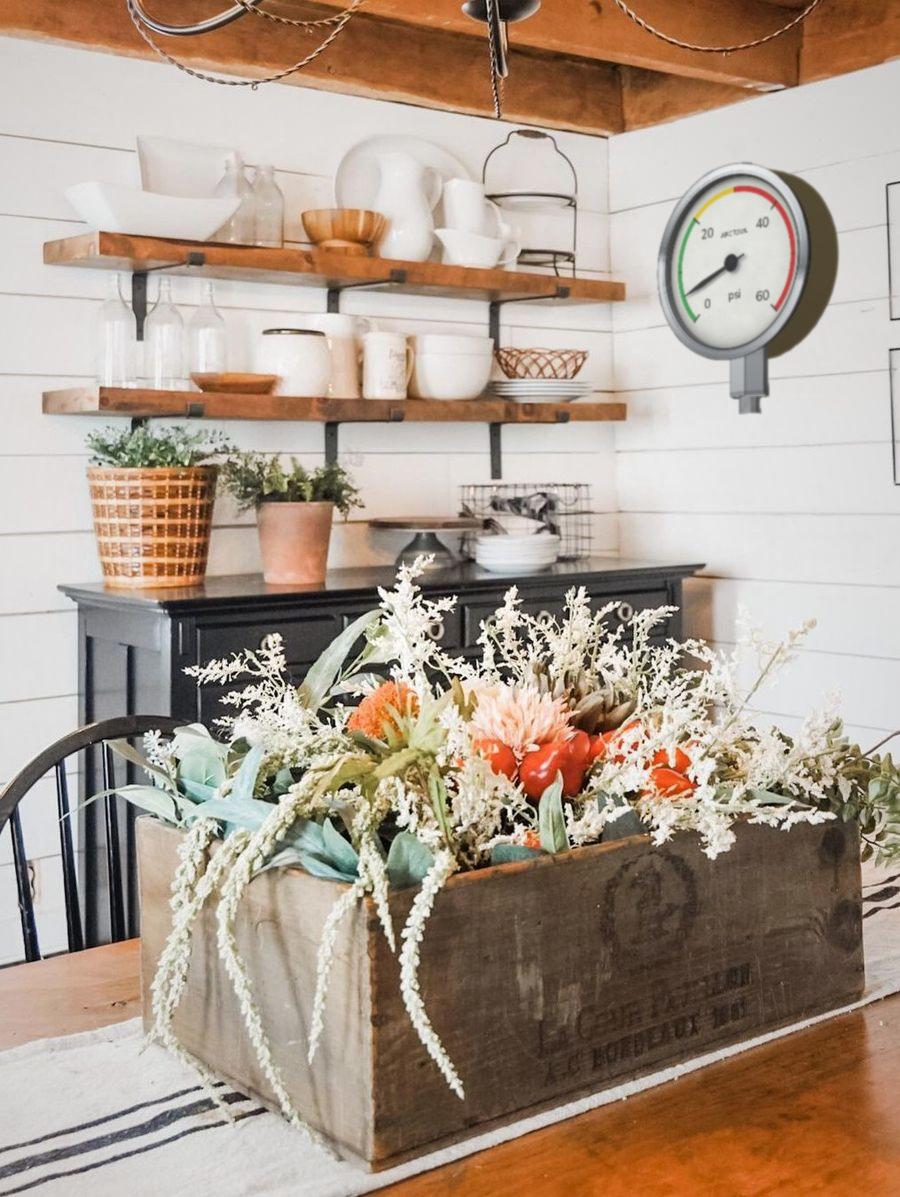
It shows 5 psi
